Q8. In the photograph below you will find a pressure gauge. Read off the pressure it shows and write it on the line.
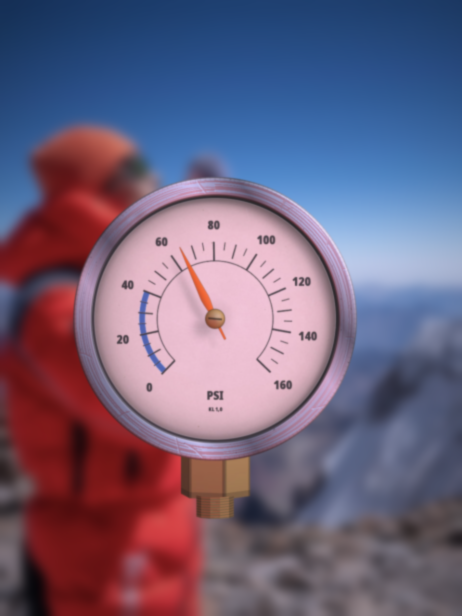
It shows 65 psi
